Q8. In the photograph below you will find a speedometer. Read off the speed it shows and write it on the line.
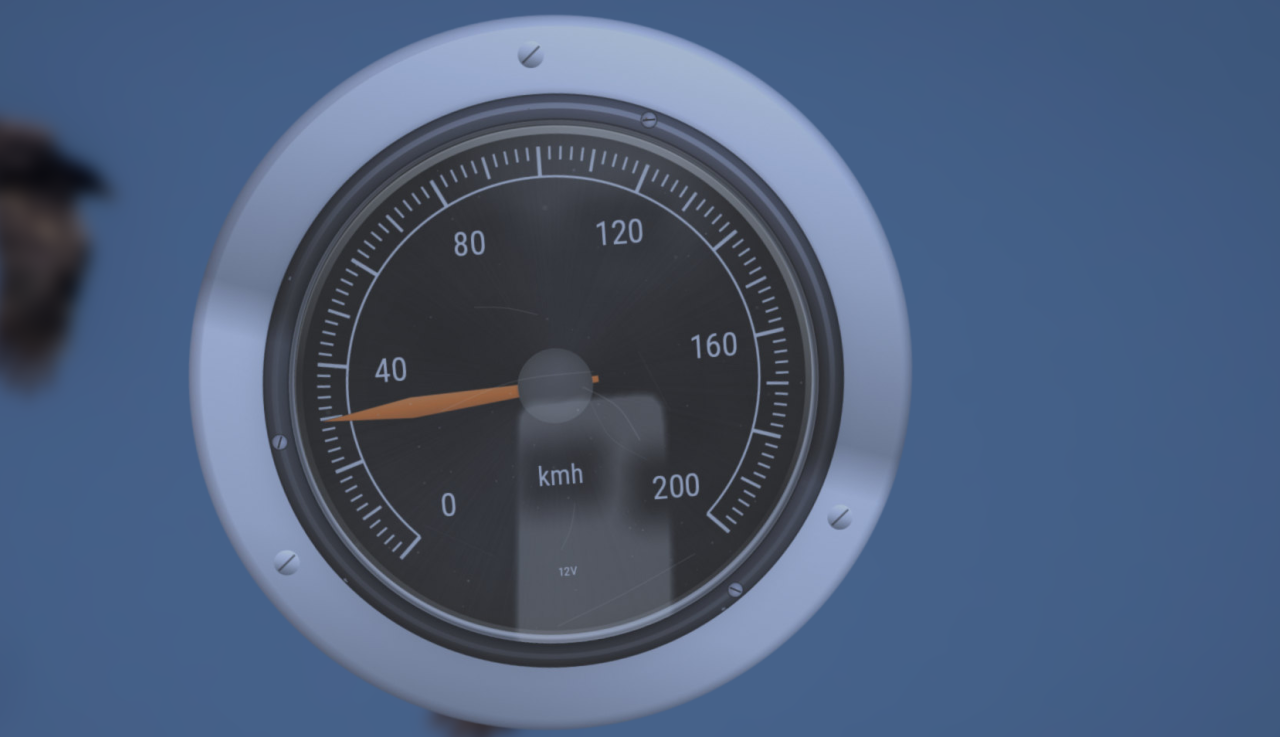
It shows 30 km/h
